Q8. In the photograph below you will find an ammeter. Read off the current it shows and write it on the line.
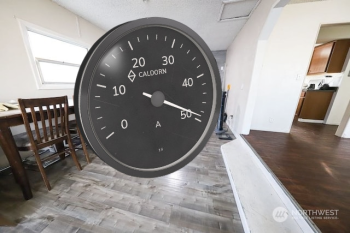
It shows 49 A
